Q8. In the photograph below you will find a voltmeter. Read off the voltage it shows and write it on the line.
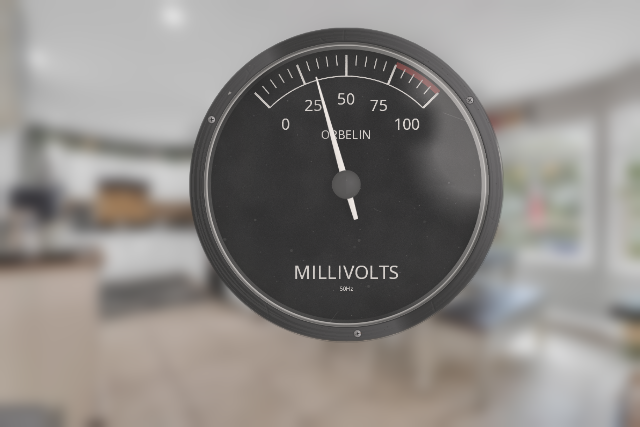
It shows 32.5 mV
